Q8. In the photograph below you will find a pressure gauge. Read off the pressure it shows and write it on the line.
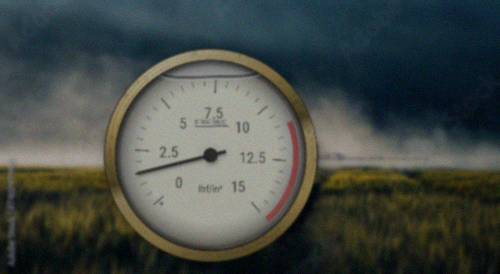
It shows 1.5 psi
